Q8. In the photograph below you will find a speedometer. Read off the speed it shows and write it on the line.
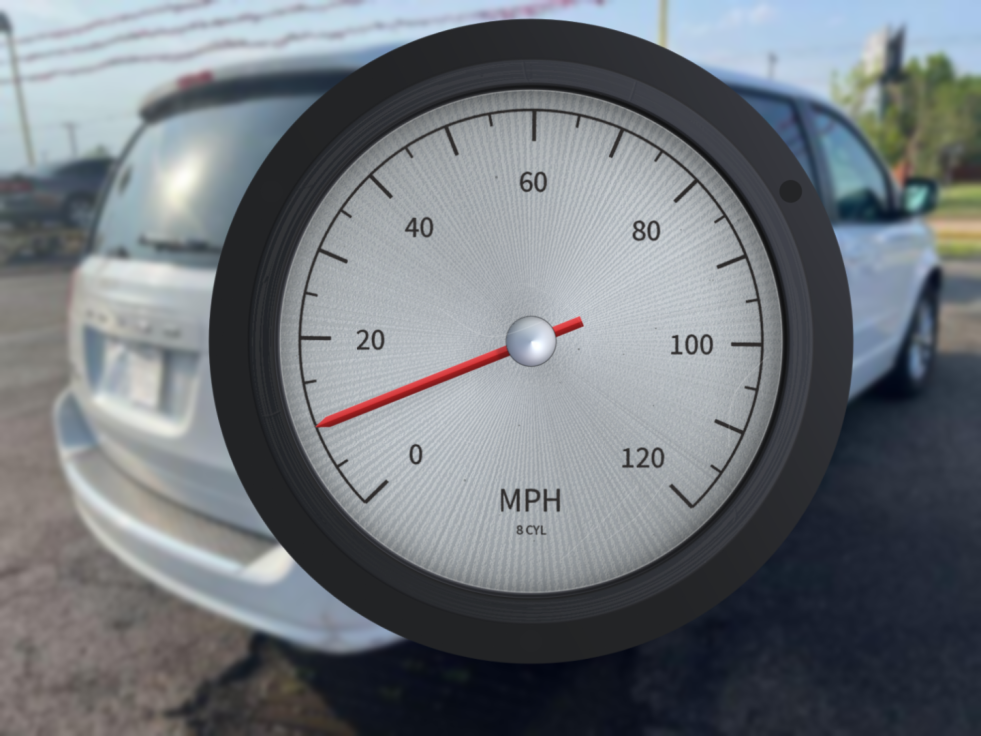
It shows 10 mph
